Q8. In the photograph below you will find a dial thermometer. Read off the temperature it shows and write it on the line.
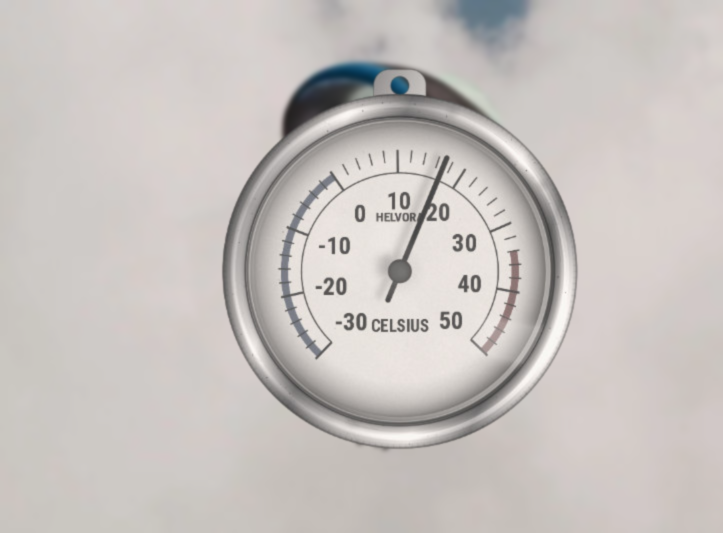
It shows 17 °C
